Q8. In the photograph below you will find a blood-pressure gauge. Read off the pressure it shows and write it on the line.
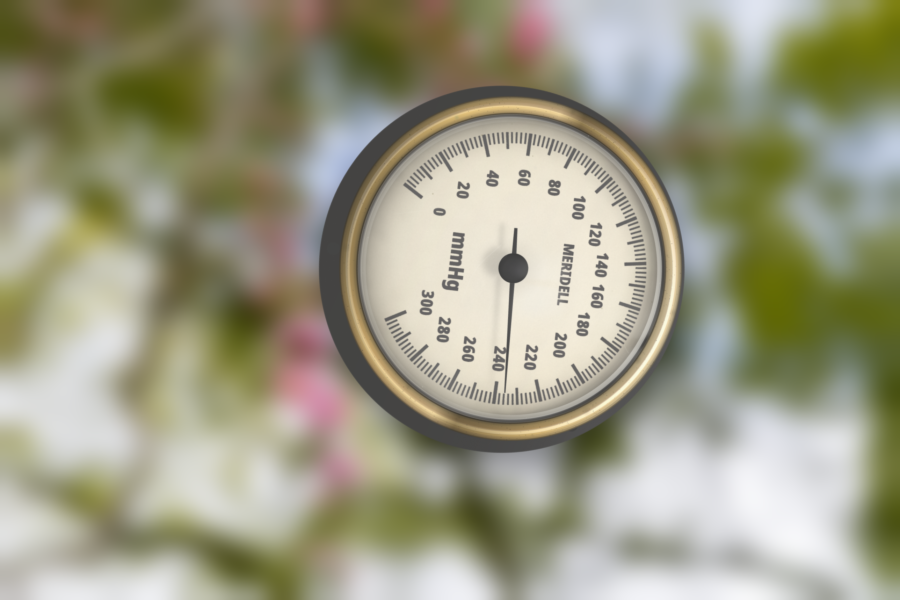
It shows 236 mmHg
